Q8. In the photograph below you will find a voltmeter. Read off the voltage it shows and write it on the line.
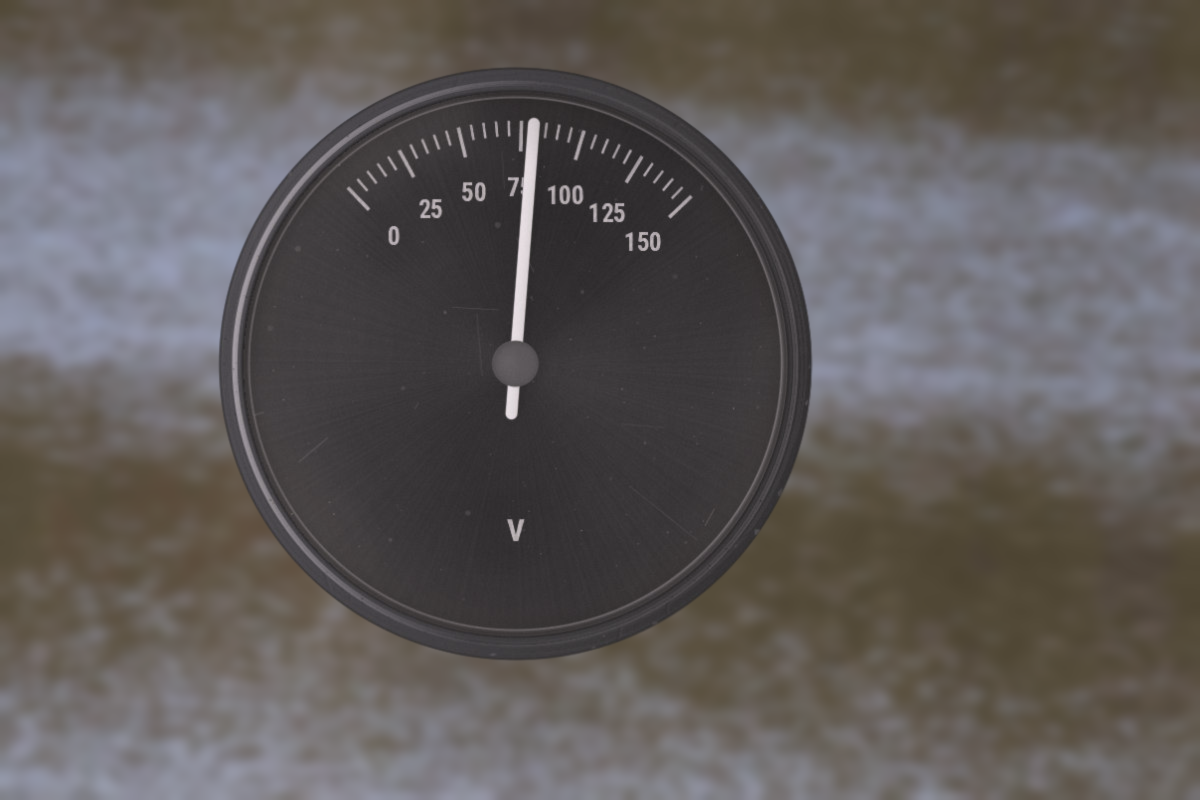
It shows 80 V
